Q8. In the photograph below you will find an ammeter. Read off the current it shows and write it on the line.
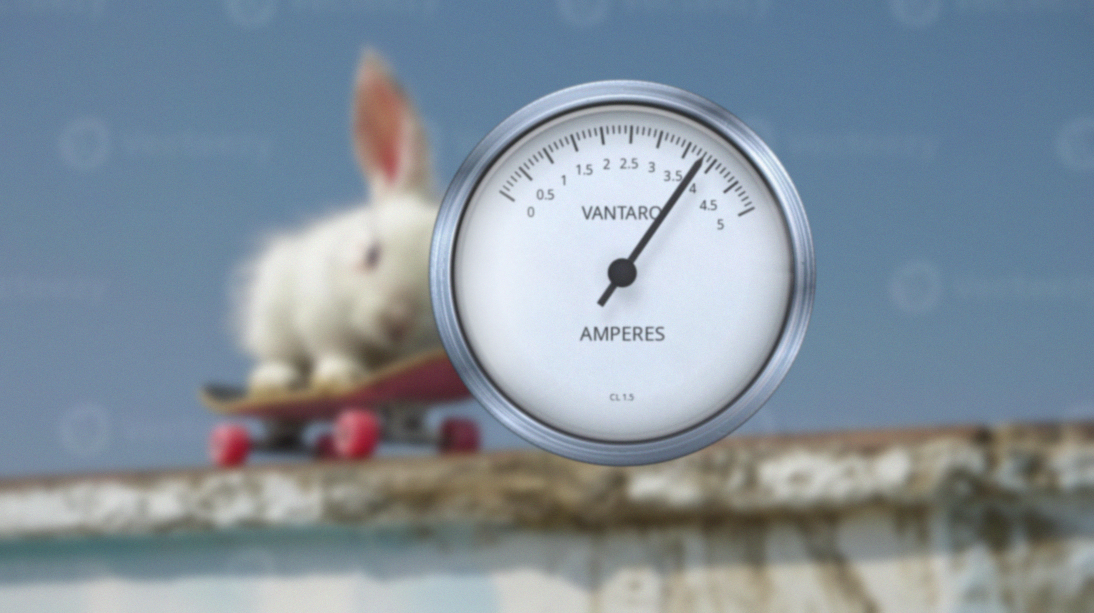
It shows 3.8 A
